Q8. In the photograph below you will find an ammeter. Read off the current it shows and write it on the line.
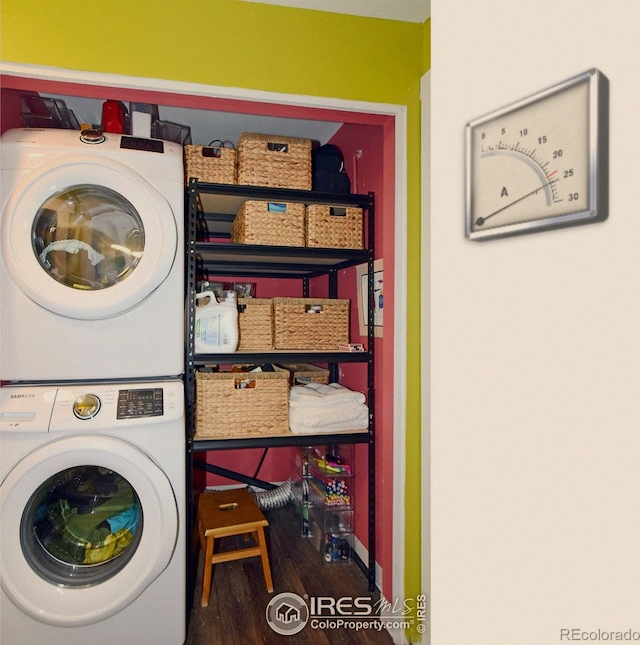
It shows 25 A
